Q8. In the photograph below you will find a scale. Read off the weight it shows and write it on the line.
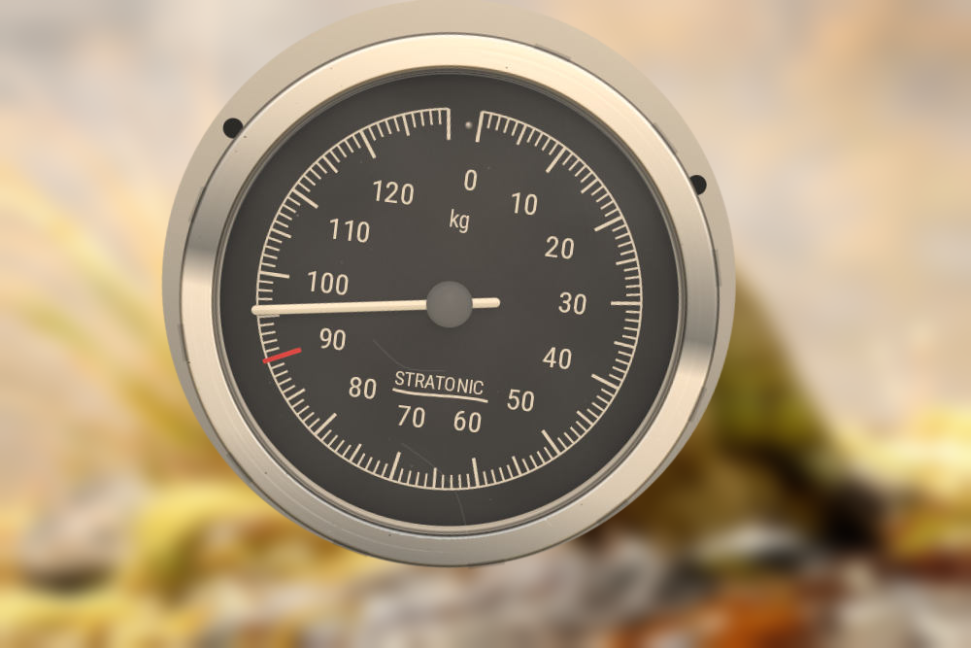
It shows 96 kg
